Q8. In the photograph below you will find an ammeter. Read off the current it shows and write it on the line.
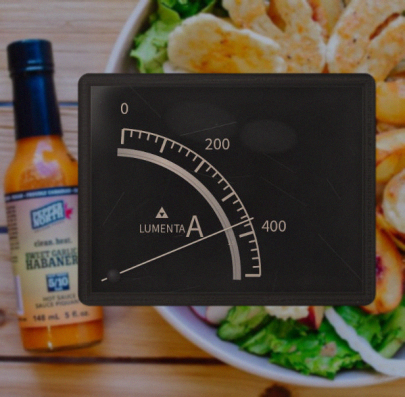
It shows 370 A
